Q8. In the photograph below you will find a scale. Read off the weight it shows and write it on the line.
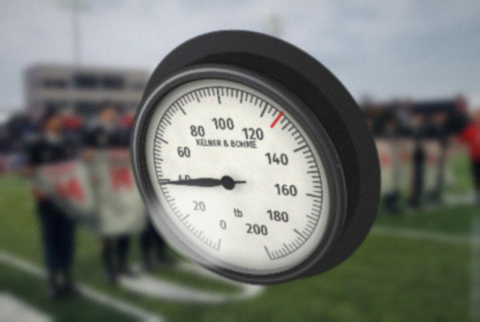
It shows 40 lb
